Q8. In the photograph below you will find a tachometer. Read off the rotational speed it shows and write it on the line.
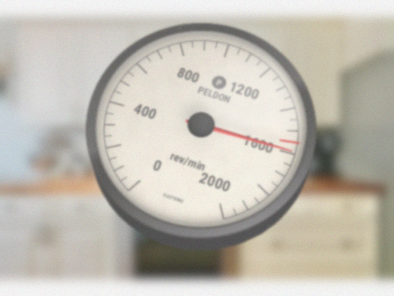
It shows 1600 rpm
